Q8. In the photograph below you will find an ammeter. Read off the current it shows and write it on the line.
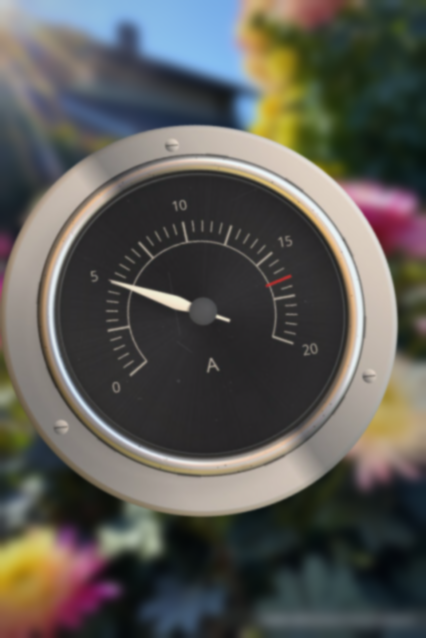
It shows 5 A
